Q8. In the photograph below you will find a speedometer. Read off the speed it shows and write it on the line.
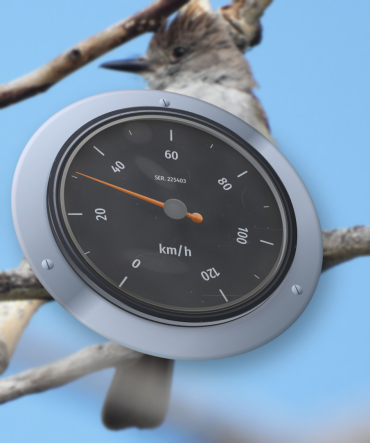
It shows 30 km/h
